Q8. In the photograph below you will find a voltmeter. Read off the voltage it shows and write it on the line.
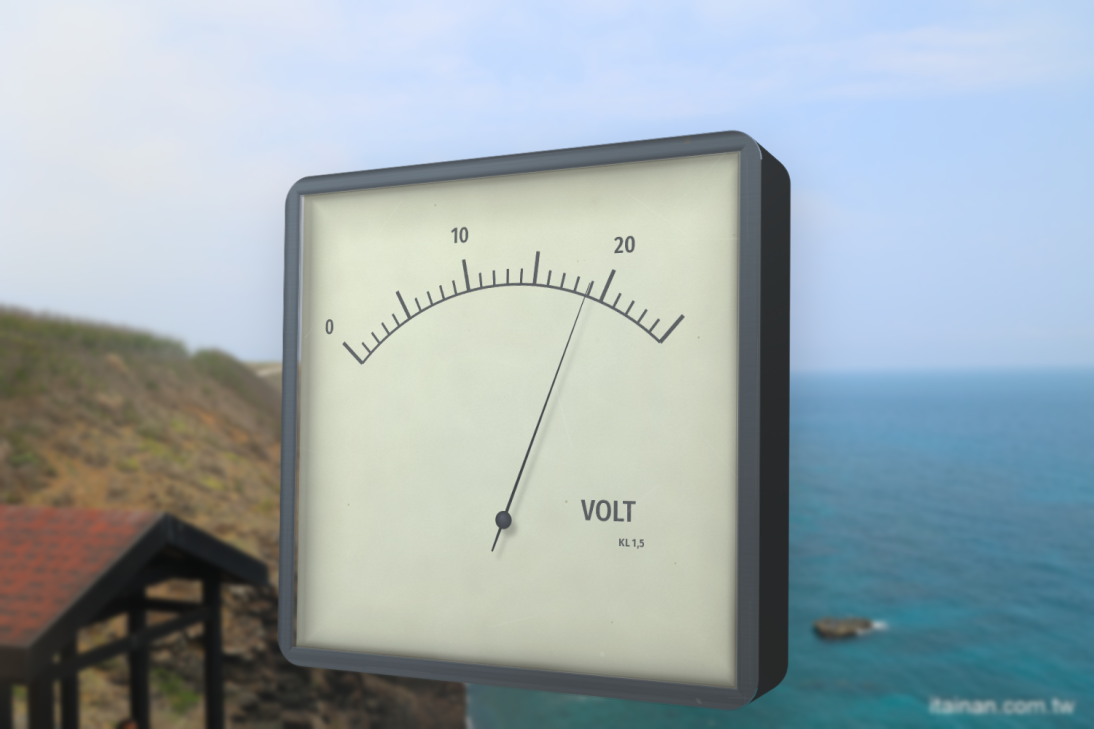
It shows 19 V
